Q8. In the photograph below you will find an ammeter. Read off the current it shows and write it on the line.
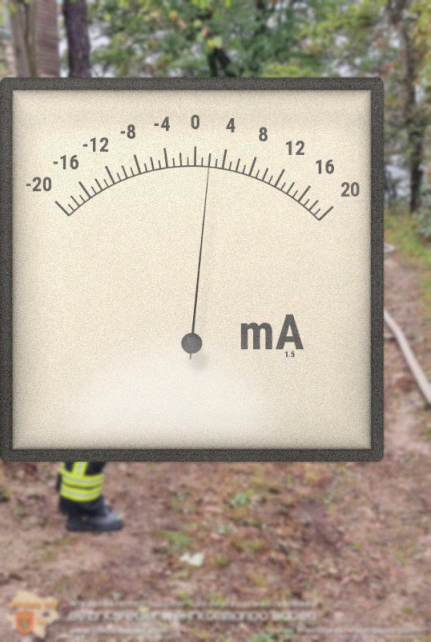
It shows 2 mA
